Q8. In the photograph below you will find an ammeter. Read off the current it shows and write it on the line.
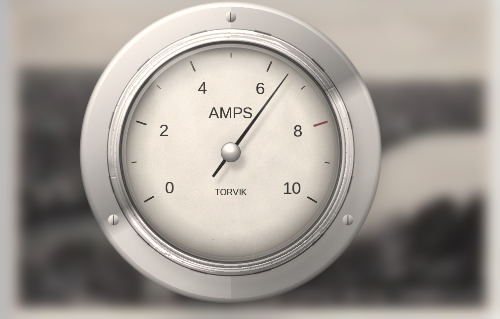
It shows 6.5 A
